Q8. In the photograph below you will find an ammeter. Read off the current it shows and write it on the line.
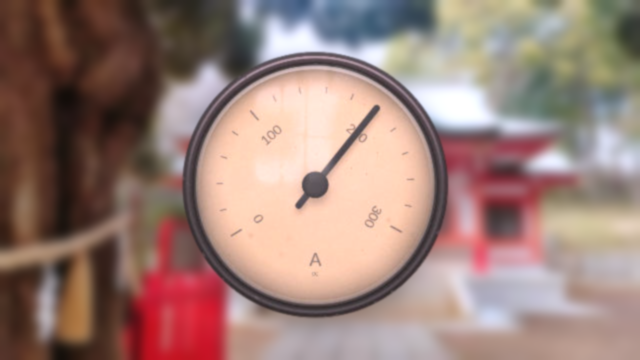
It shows 200 A
